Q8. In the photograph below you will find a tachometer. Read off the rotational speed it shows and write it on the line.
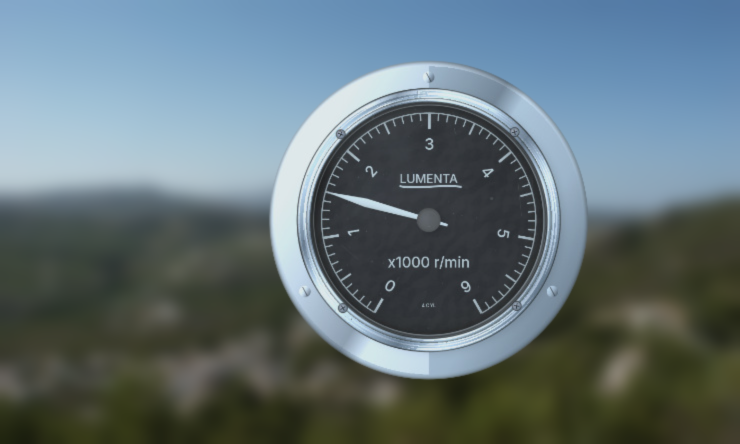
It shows 1500 rpm
